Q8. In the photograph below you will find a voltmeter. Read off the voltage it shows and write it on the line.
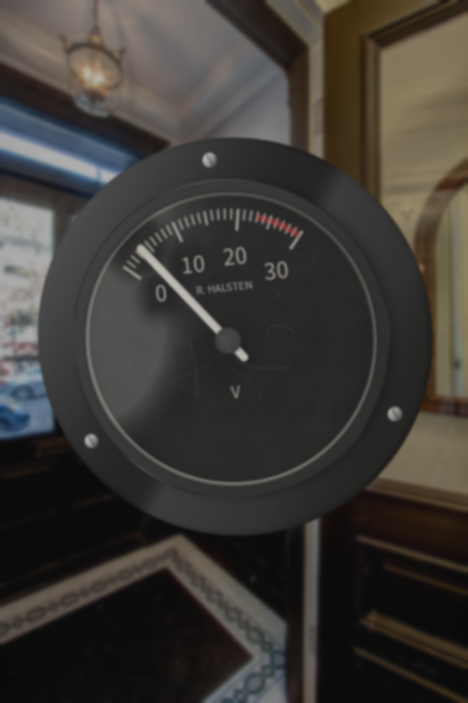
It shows 4 V
